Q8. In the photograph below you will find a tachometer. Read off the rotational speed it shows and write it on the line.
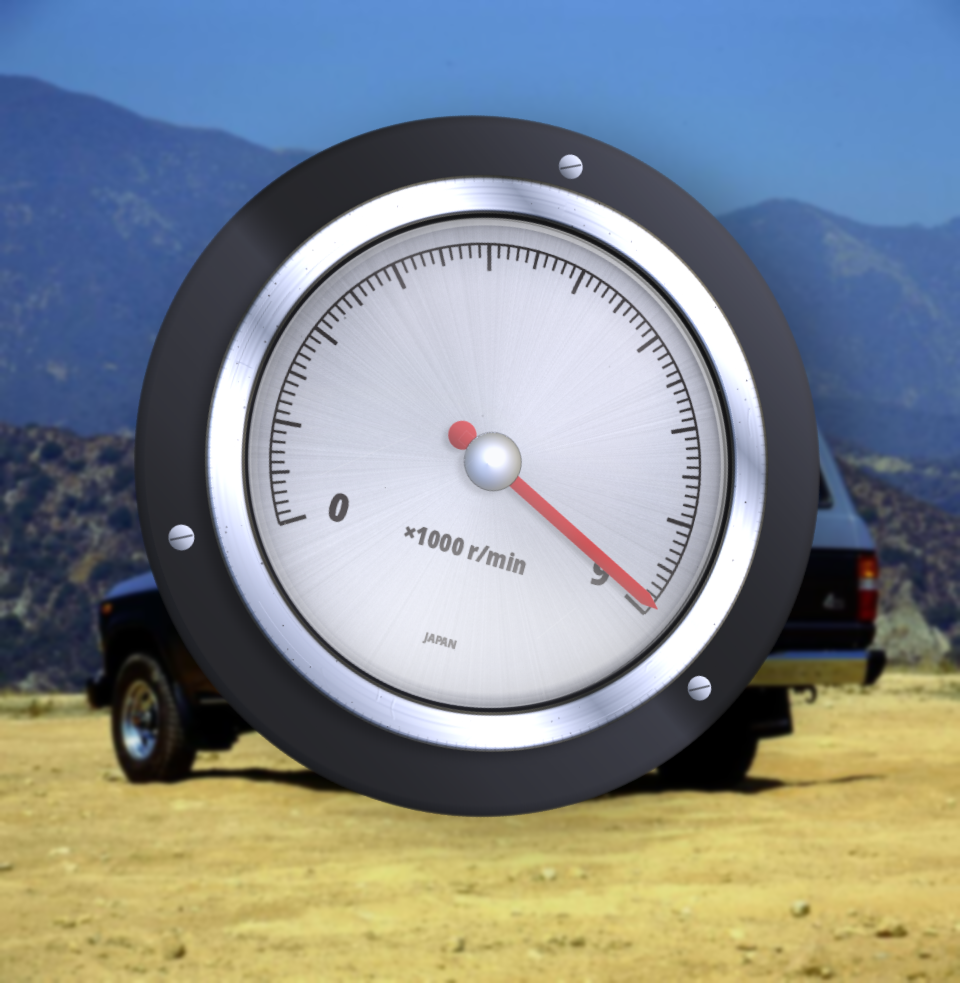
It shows 8900 rpm
